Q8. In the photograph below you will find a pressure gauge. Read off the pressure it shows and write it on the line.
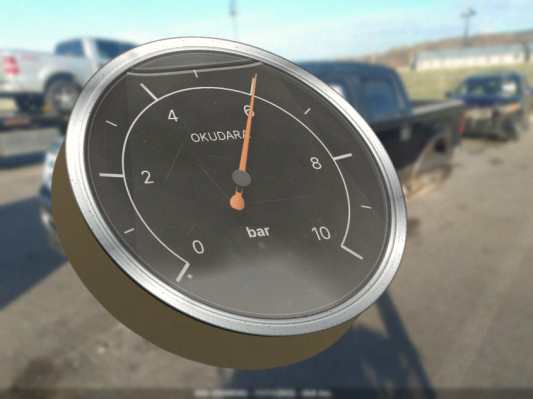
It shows 6 bar
